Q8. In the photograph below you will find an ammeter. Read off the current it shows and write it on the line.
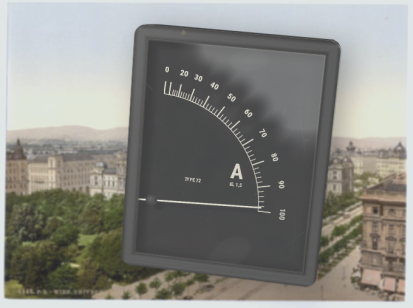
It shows 98 A
